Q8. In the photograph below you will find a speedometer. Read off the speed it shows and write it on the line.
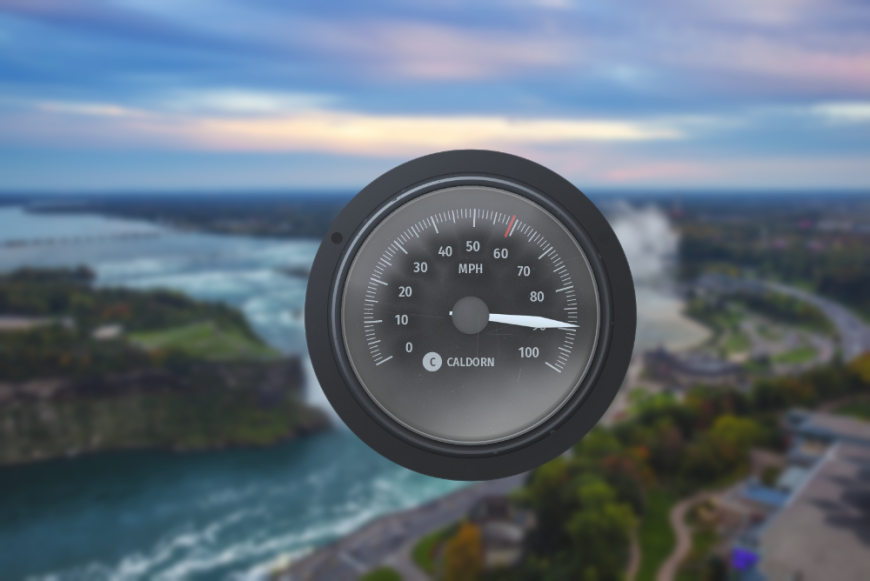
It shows 89 mph
